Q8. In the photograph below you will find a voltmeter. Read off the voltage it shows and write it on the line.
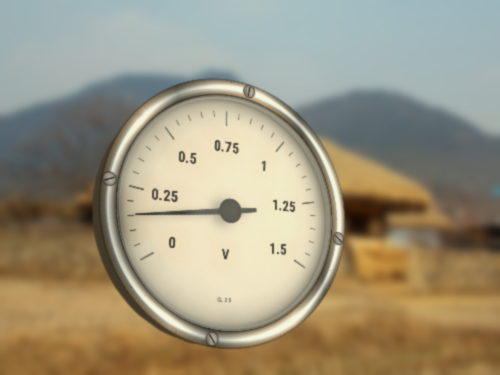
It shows 0.15 V
